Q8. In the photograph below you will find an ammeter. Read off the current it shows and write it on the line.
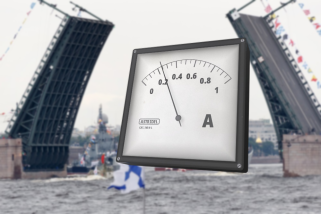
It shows 0.25 A
